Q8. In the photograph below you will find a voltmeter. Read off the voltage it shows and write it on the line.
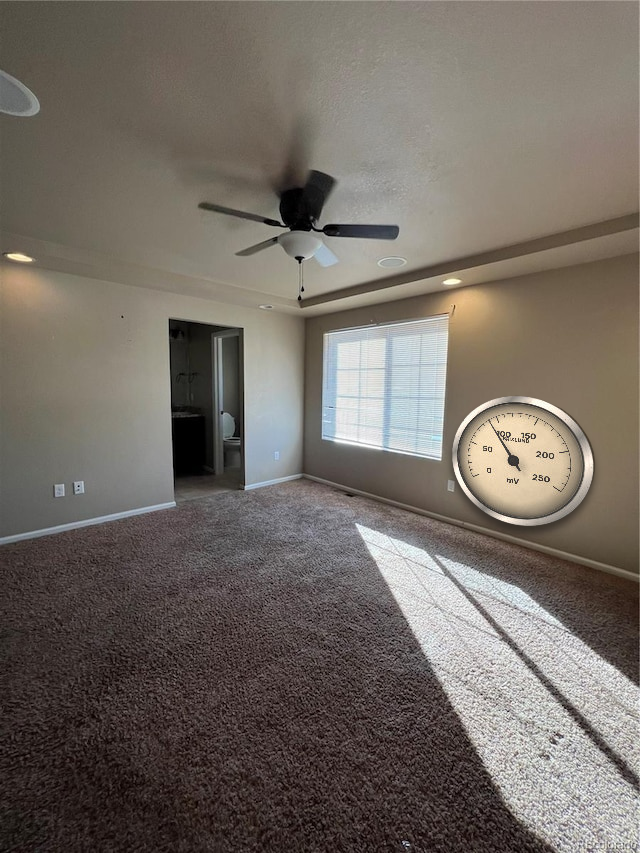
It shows 90 mV
